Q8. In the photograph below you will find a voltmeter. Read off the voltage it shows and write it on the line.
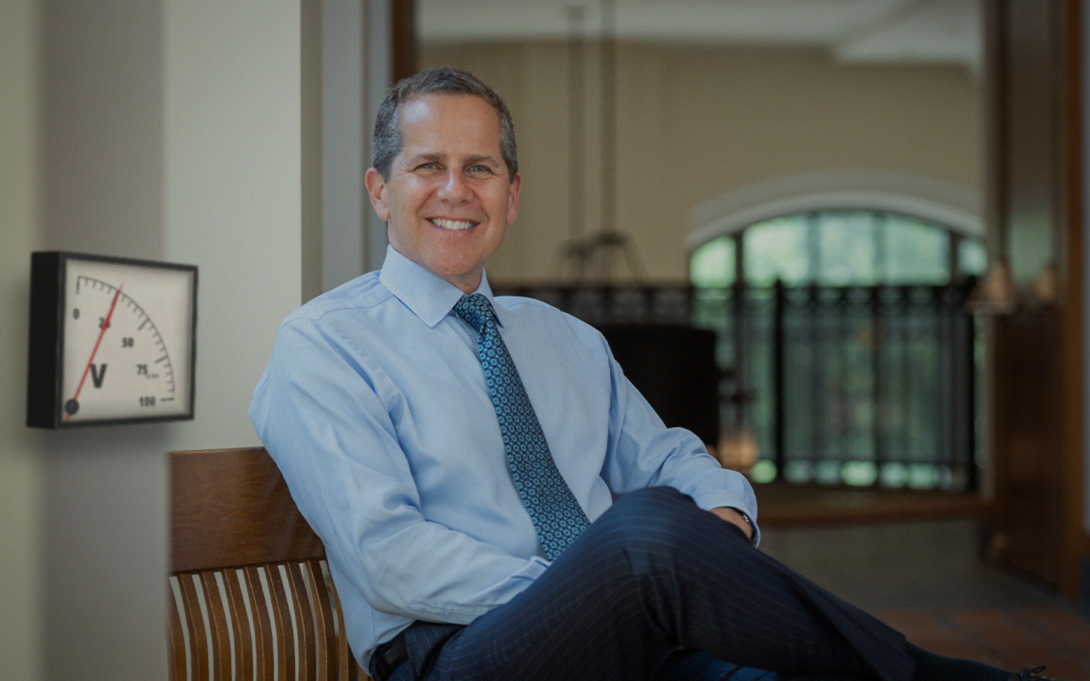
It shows 25 V
